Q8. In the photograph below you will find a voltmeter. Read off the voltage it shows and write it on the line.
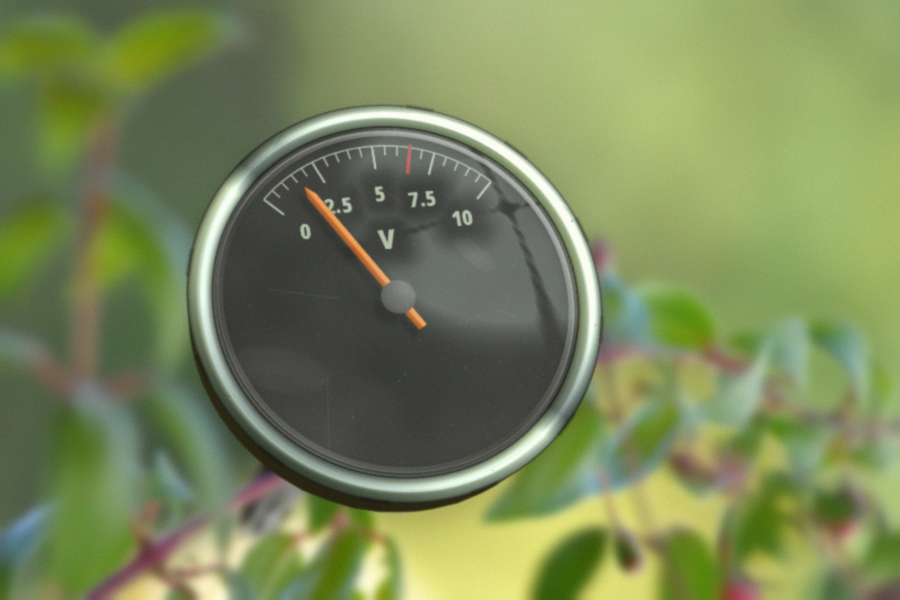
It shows 1.5 V
